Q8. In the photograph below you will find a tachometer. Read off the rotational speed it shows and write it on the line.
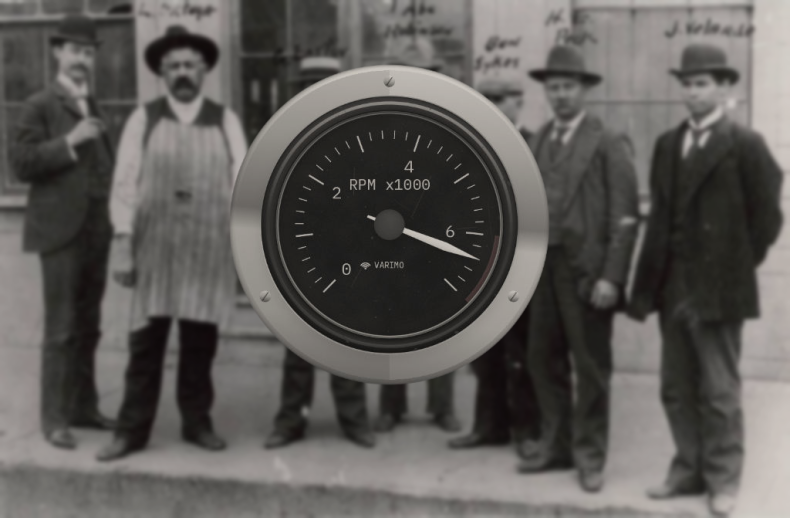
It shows 6400 rpm
